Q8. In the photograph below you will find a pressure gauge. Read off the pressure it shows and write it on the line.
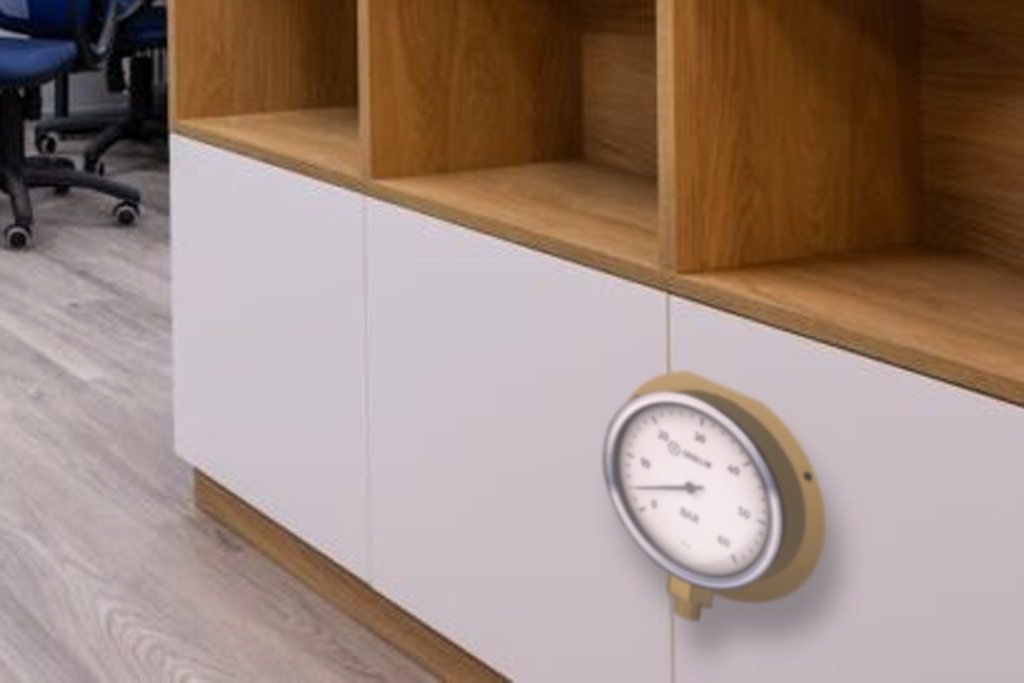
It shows 4 bar
